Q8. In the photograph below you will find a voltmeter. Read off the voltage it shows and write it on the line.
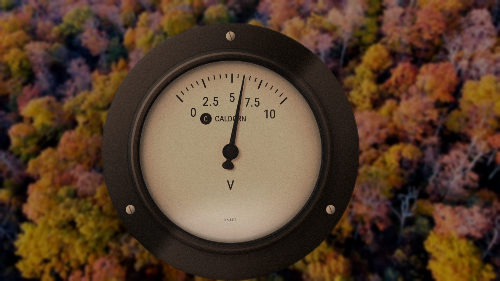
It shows 6 V
